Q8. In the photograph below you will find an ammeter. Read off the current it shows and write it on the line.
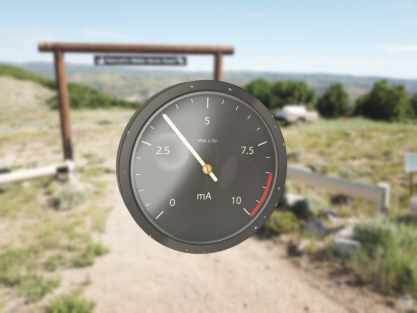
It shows 3.5 mA
